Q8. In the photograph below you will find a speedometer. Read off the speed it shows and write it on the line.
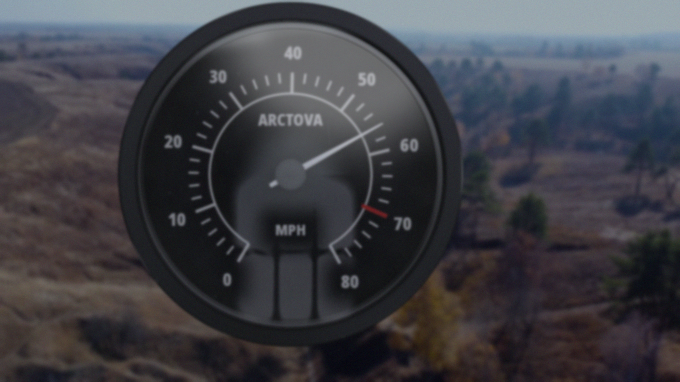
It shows 56 mph
